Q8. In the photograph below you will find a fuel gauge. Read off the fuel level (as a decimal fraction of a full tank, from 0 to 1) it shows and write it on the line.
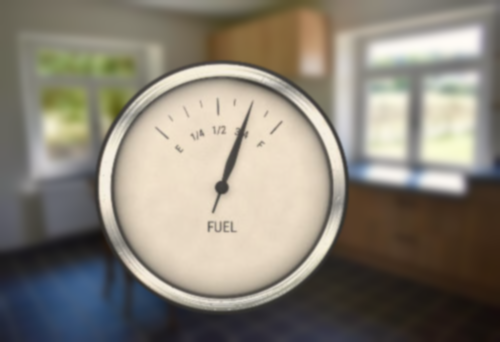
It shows 0.75
